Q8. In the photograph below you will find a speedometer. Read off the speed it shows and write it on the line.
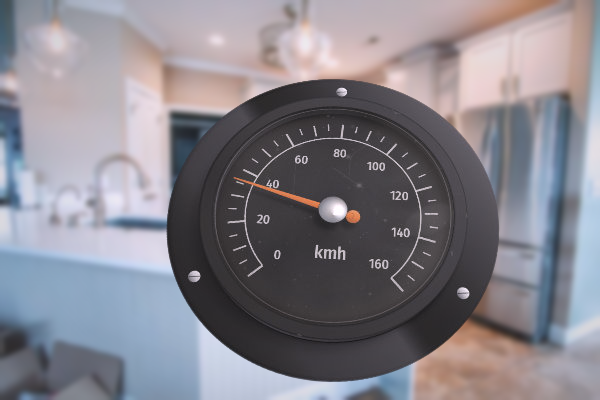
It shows 35 km/h
